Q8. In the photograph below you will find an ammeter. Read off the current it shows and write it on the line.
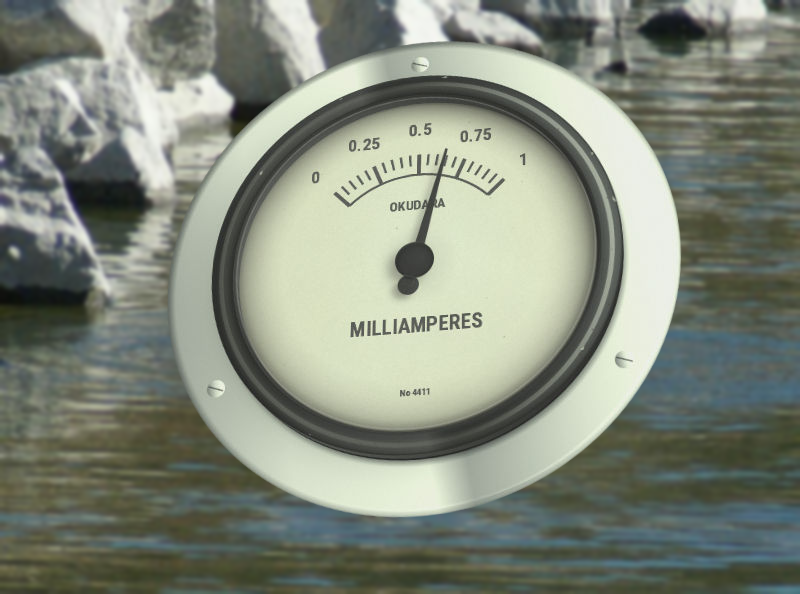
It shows 0.65 mA
